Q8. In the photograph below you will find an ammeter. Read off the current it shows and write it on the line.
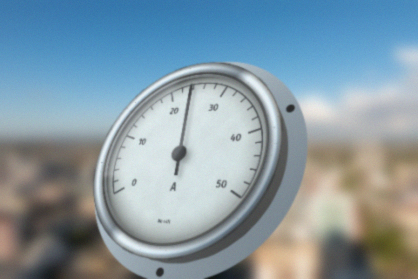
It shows 24 A
